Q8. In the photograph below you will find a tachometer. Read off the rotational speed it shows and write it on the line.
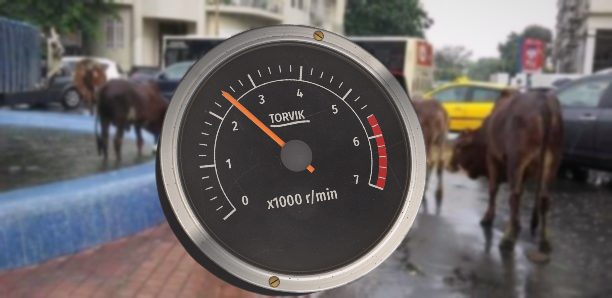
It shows 2400 rpm
